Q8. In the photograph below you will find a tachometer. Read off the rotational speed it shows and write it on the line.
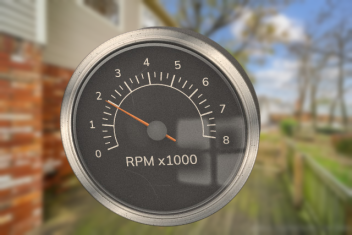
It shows 2000 rpm
